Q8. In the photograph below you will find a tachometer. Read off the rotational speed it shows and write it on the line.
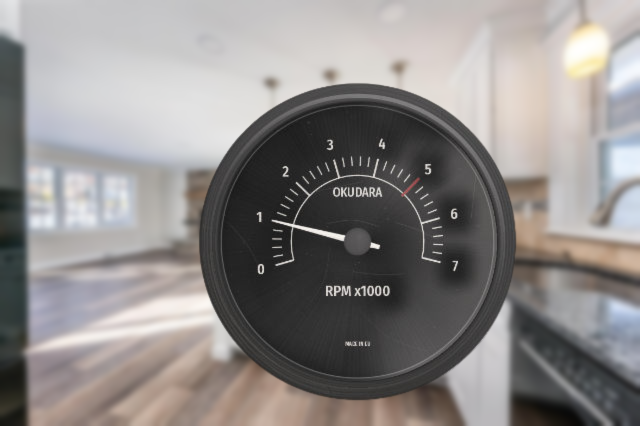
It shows 1000 rpm
